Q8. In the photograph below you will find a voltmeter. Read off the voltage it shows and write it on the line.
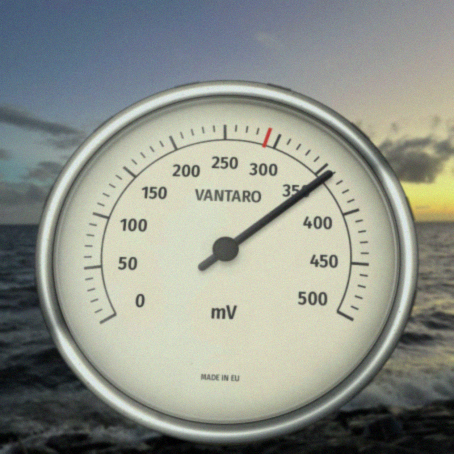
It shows 360 mV
